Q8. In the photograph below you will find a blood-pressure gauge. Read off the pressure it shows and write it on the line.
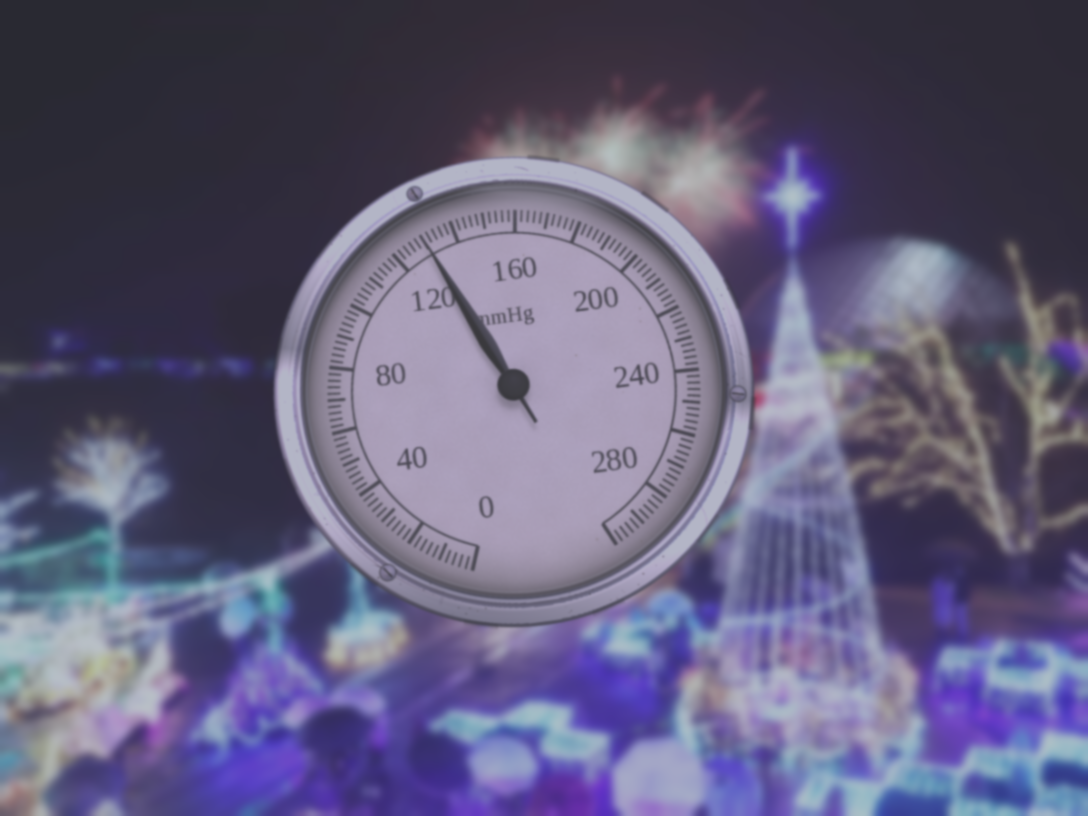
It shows 130 mmHg
